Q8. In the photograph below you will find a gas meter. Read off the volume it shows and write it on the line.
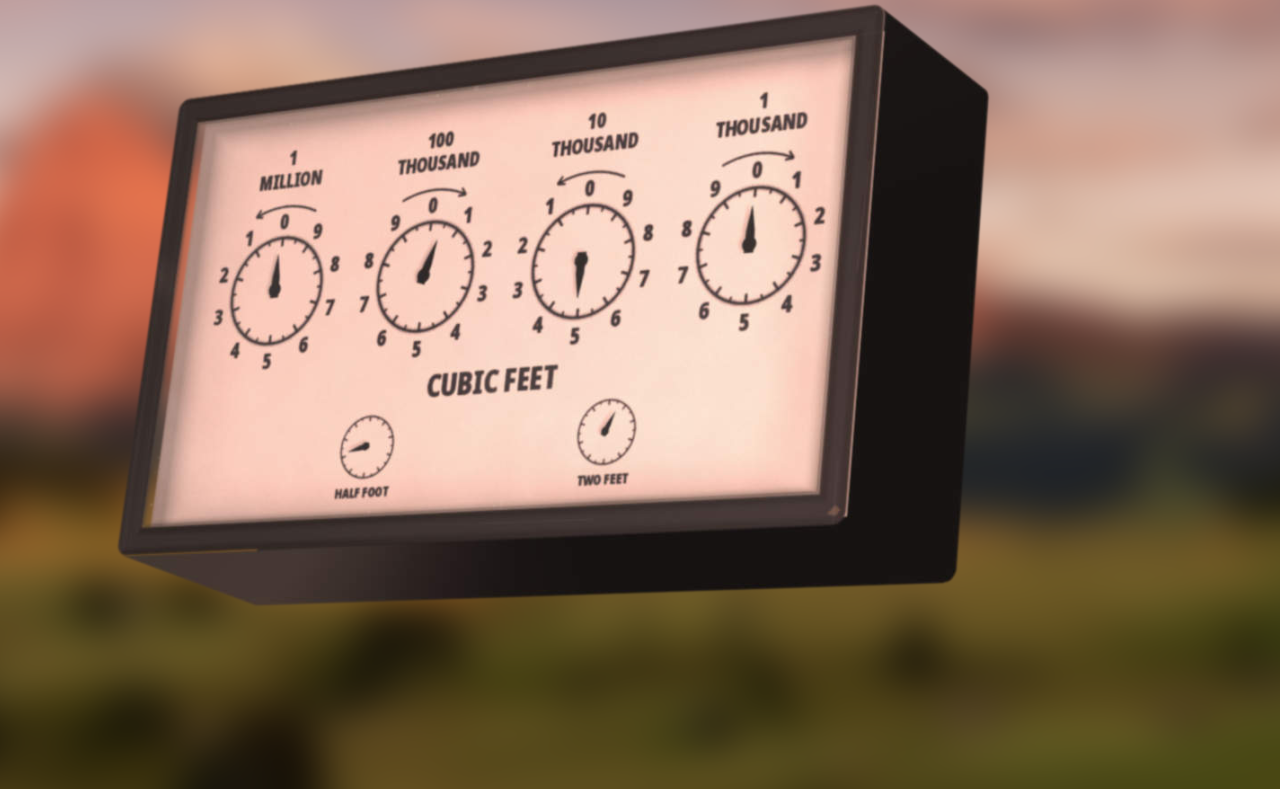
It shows 5000 ft³
